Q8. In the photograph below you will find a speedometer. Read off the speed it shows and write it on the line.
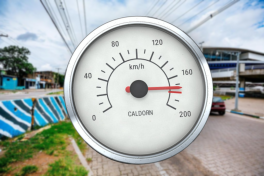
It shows 175 km/h
